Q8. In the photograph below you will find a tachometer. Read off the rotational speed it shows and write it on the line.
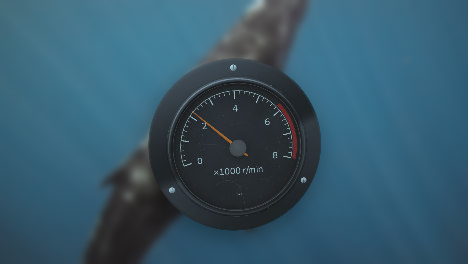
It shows 2200 rpm
